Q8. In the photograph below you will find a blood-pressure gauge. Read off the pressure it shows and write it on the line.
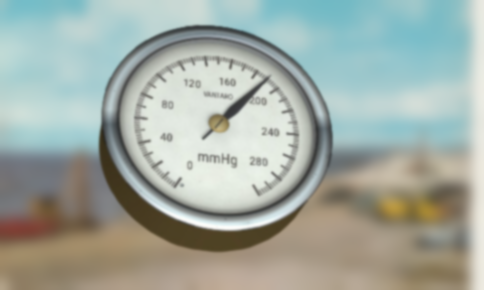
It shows 190 mmHg
